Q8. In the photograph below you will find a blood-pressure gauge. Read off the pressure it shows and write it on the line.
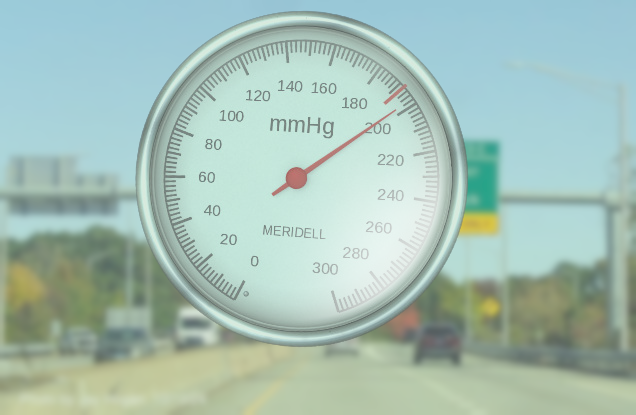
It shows 198 mmHg
